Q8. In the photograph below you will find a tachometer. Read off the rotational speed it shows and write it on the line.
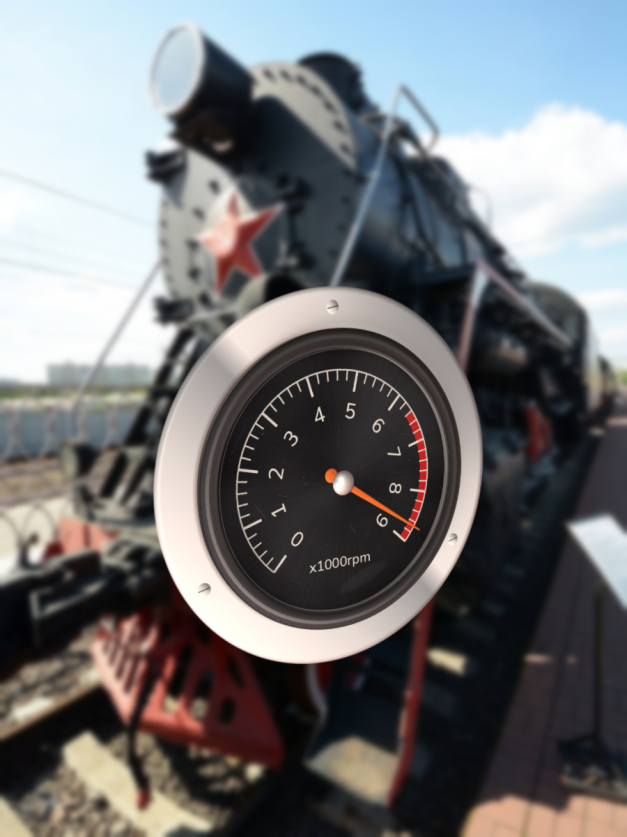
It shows 8700 rpm
